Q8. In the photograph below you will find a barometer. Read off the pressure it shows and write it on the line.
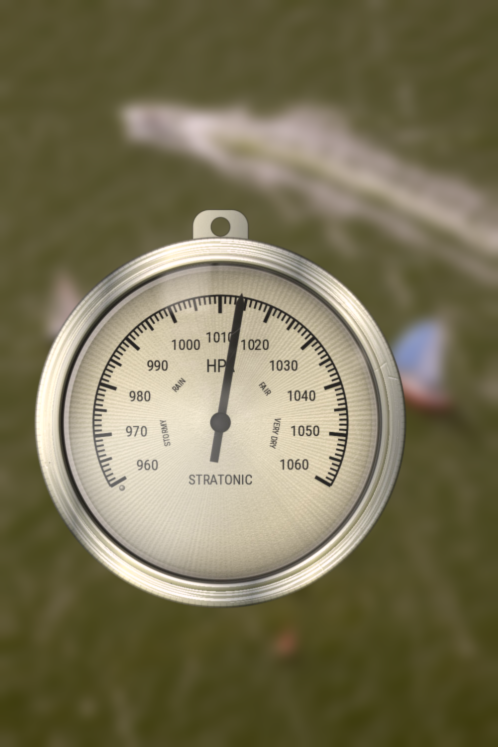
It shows 1014 hPa
